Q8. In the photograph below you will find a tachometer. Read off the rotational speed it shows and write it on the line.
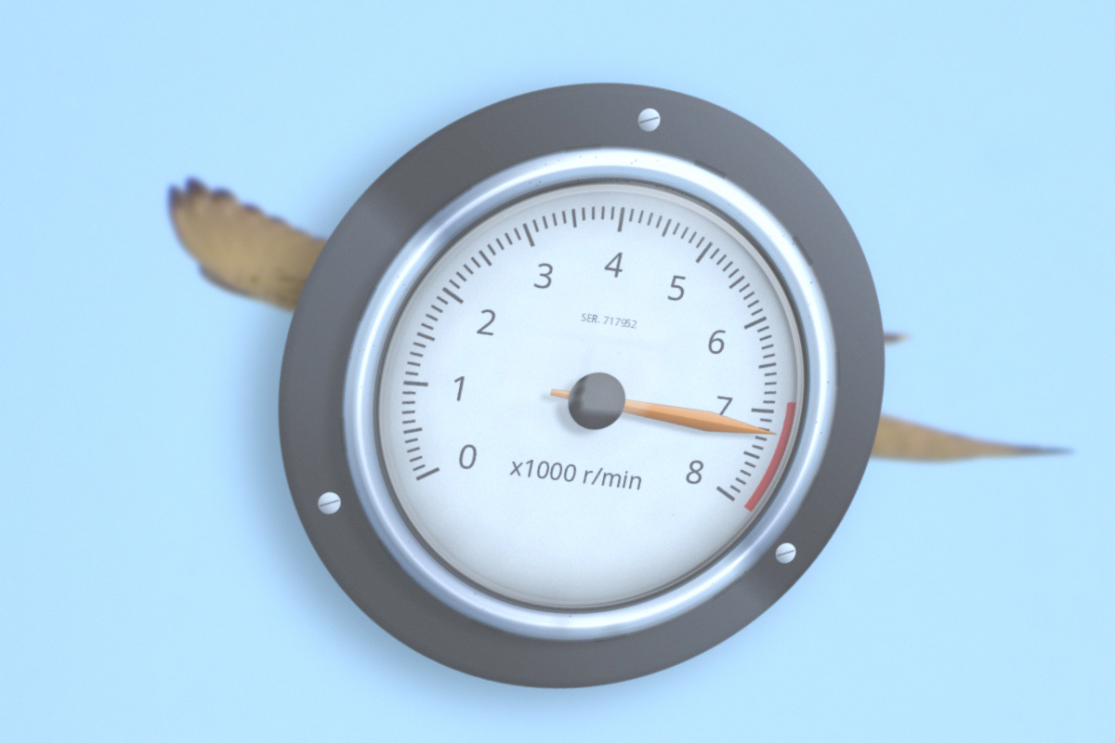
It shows 7200 rpm
